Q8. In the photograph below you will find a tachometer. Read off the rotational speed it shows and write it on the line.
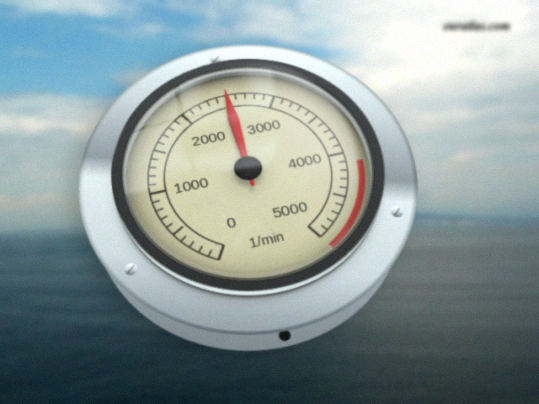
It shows 2500 rpm
